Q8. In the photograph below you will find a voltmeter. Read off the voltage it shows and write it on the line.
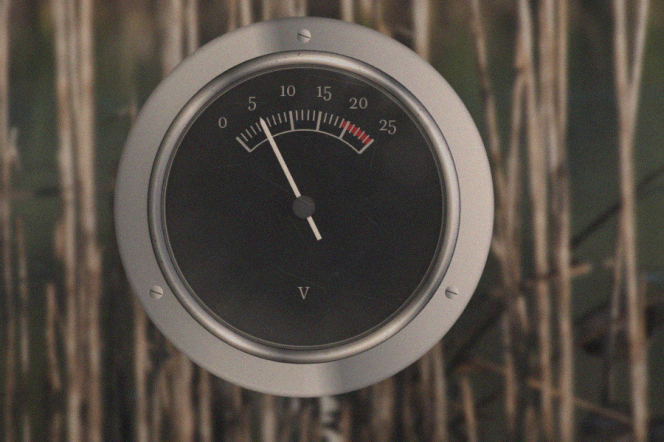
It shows 5 V
